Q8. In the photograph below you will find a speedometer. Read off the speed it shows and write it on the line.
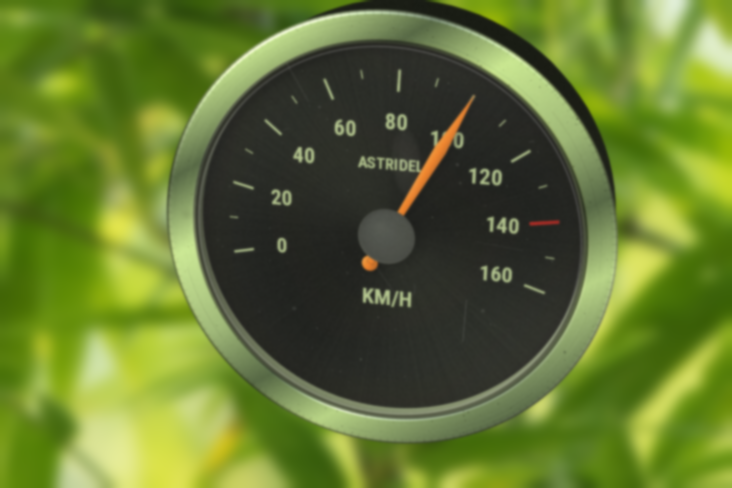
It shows 100 km/h
